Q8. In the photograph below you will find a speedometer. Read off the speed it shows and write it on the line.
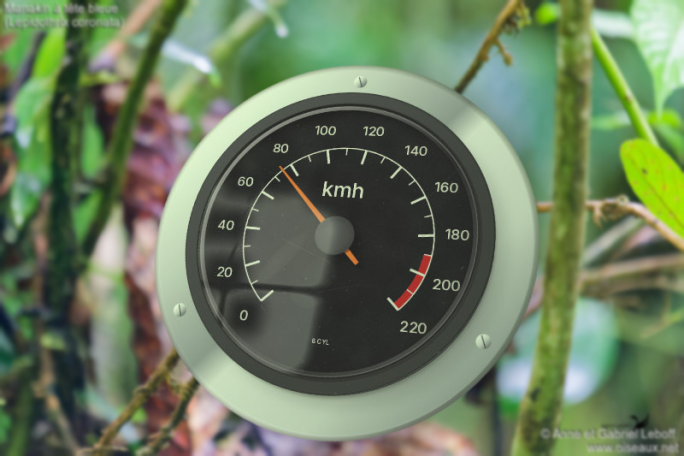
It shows 75 km/h
